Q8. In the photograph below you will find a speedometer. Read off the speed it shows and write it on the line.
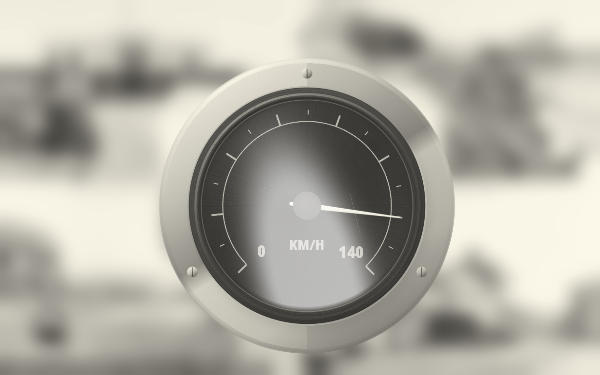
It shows 120 km/h
